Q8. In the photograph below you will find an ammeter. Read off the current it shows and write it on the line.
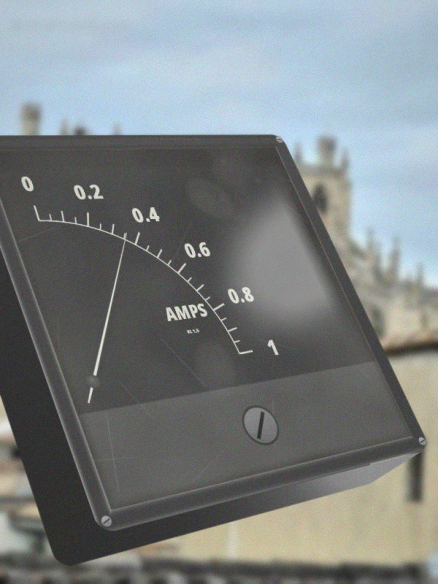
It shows 0.35 A
